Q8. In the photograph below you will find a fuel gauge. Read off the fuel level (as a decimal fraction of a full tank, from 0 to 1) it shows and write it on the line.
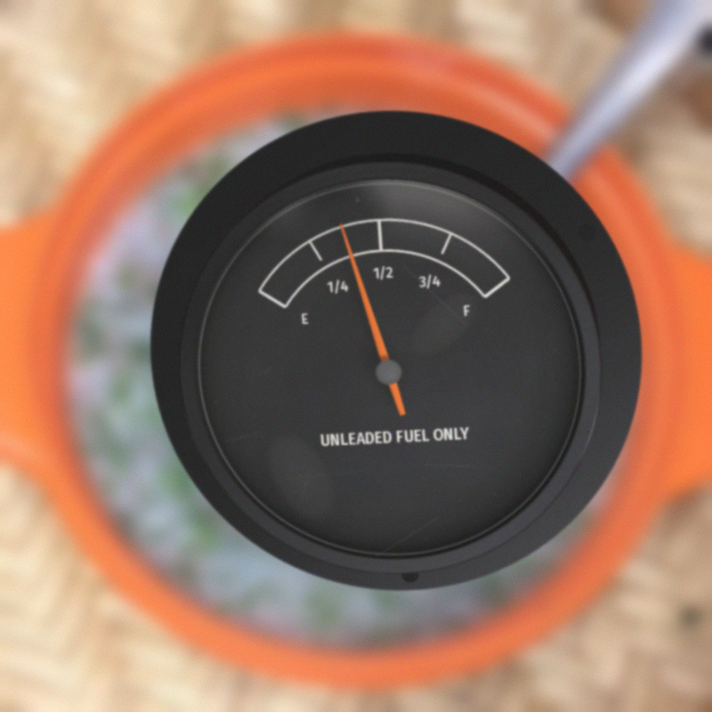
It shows 0.375
